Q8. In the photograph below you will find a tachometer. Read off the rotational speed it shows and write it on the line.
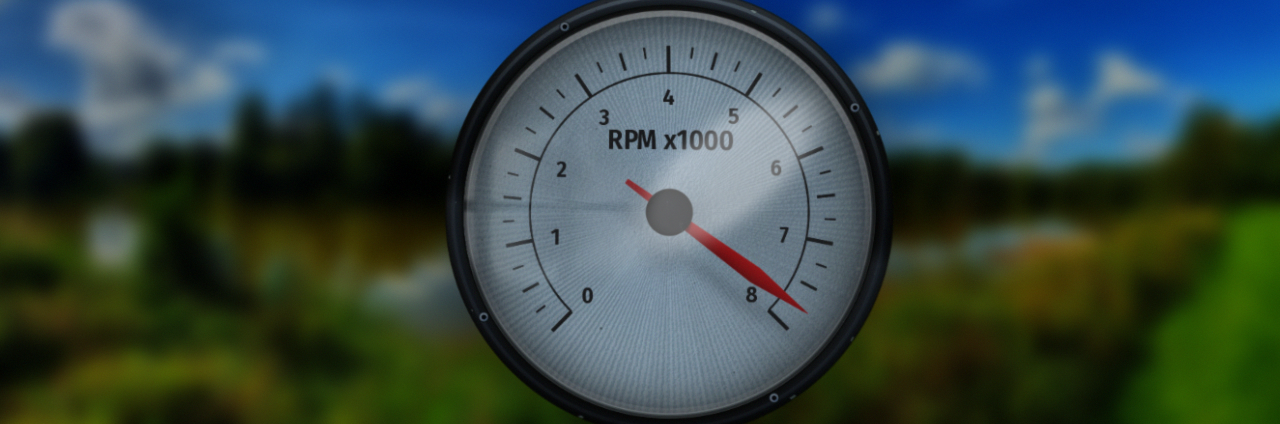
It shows 7750 rpm
